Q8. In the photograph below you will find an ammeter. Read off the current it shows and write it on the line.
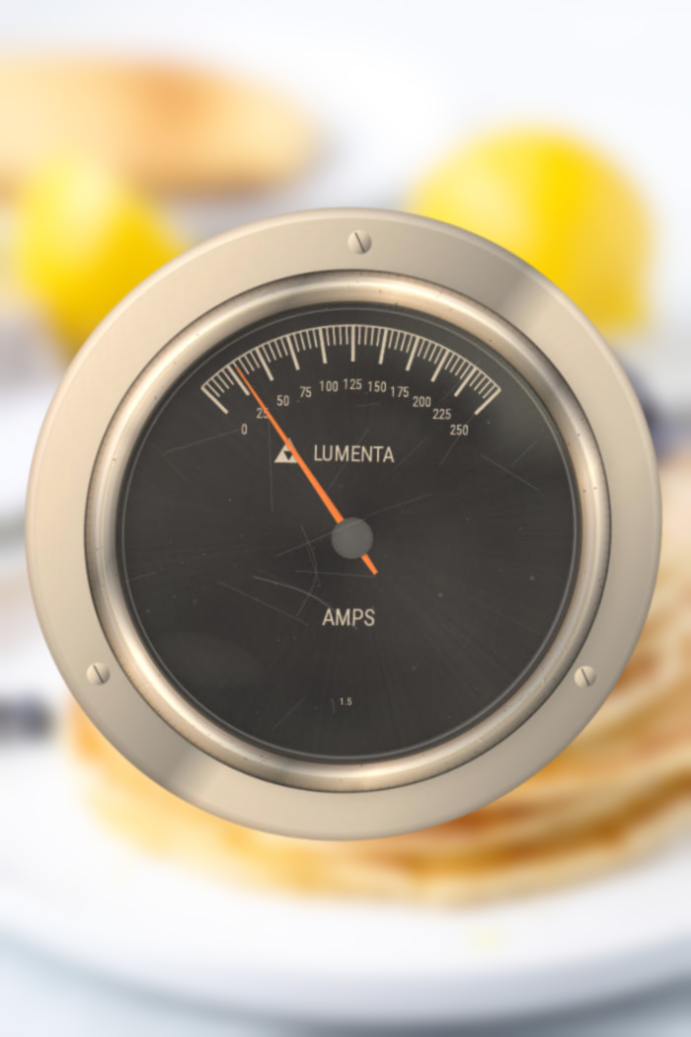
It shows 30 A
